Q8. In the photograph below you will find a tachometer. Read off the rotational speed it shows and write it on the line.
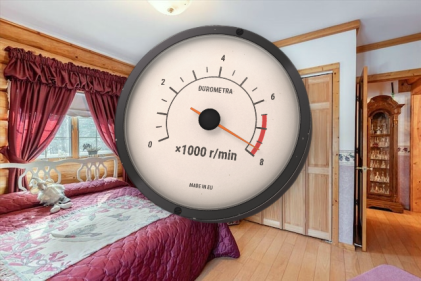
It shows 7750 rpm
